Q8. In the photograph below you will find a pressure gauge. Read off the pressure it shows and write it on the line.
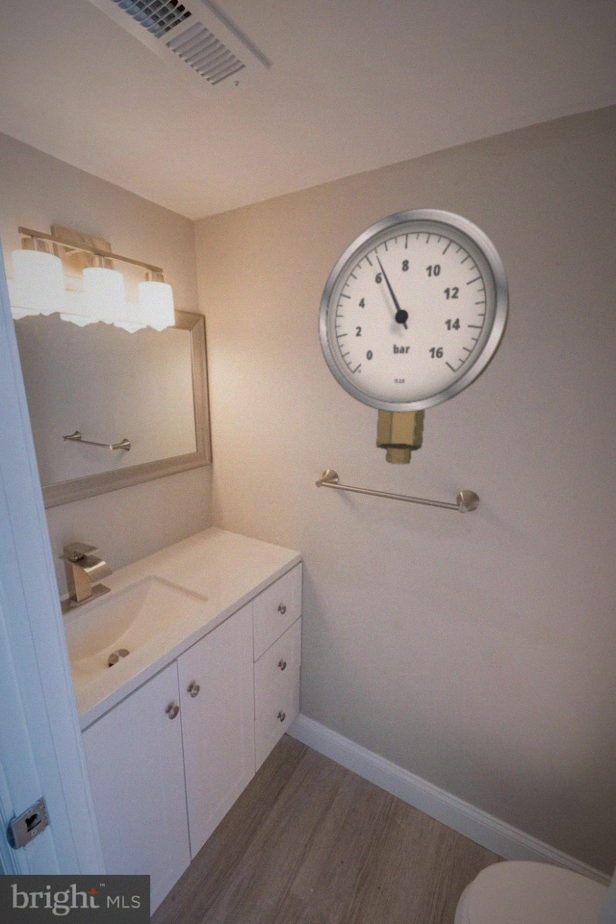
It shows 6.5 bar
